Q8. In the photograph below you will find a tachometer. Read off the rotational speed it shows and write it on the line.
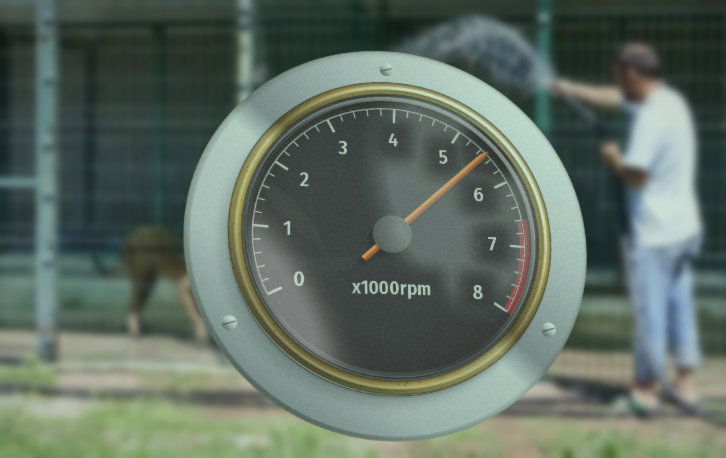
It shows 5500 rpm
